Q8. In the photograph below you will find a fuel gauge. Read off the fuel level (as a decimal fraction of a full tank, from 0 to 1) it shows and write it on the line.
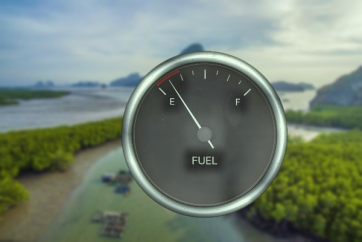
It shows 0.125
